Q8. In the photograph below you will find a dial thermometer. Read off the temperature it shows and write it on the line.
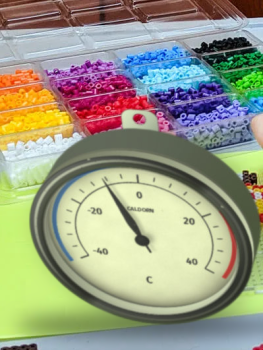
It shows -8 °C
